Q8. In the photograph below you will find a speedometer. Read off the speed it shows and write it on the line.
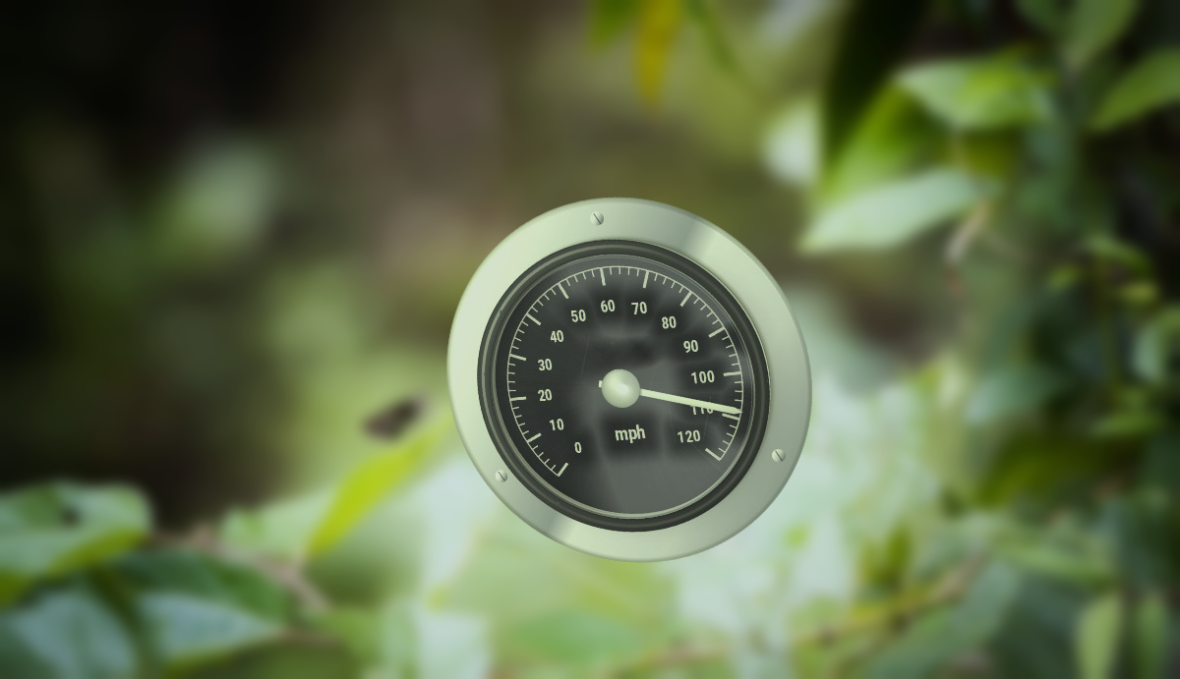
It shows 108 mph
